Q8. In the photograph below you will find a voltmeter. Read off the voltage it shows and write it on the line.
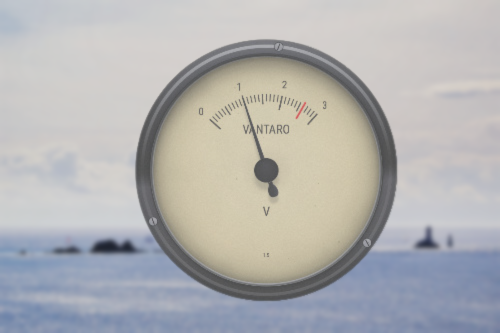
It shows 1 V
